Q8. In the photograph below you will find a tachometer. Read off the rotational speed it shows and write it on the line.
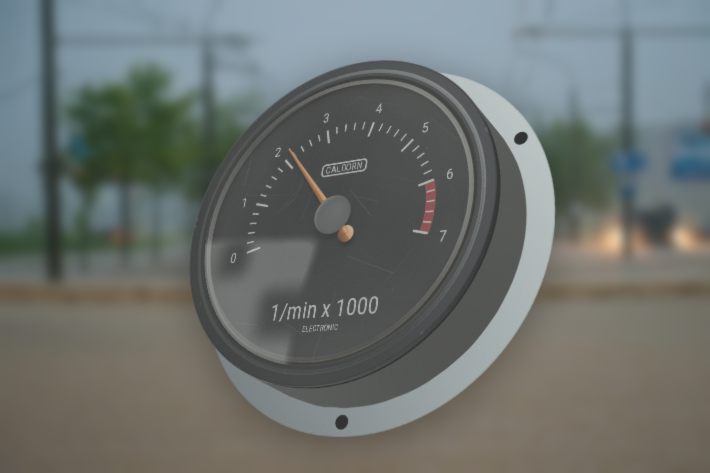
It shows 2200 rpm
